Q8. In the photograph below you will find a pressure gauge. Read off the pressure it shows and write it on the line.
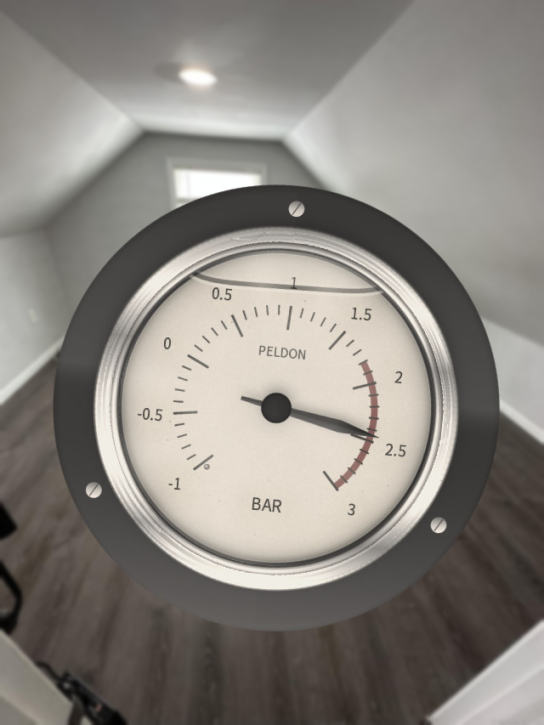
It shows 2.45 bar
